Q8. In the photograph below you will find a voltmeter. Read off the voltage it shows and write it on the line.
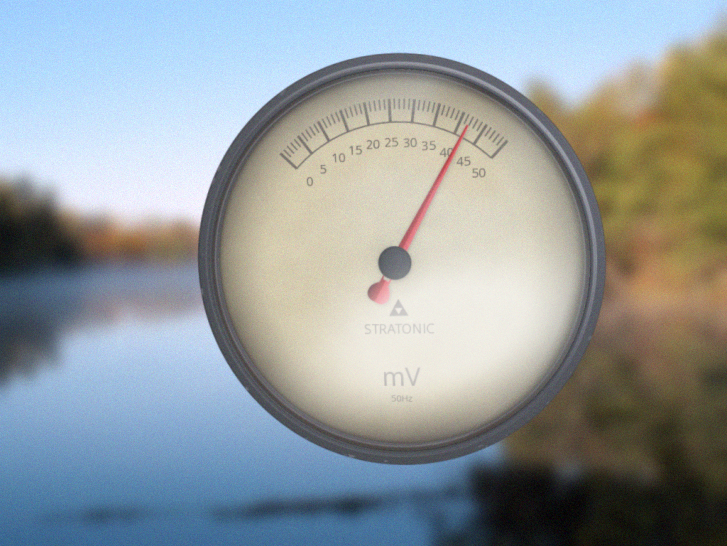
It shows 42 mV
